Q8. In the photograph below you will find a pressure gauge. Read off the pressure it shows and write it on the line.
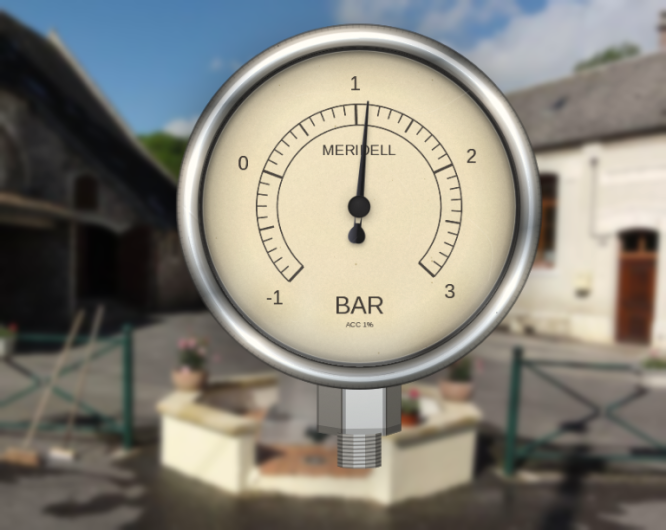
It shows 1.1 bar
